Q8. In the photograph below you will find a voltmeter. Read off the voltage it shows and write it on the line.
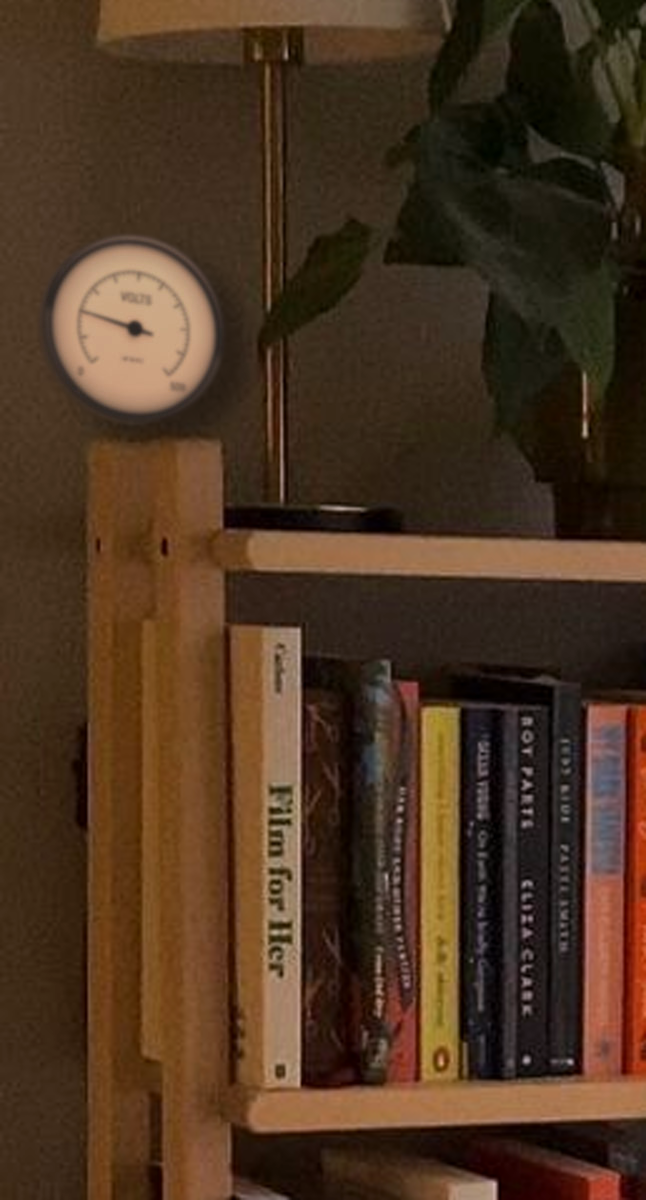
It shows 100 V
